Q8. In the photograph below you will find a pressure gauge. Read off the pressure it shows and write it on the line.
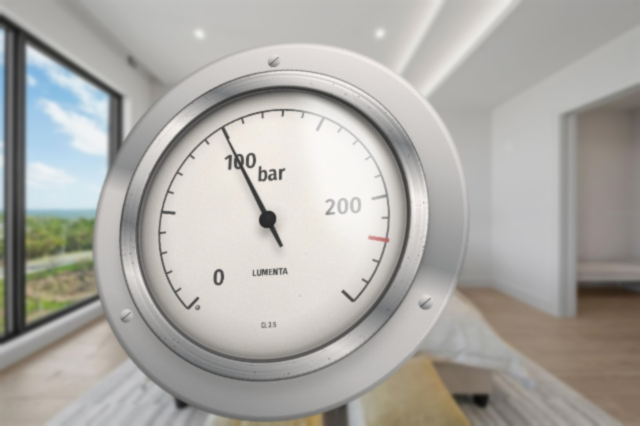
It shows 100 bar
